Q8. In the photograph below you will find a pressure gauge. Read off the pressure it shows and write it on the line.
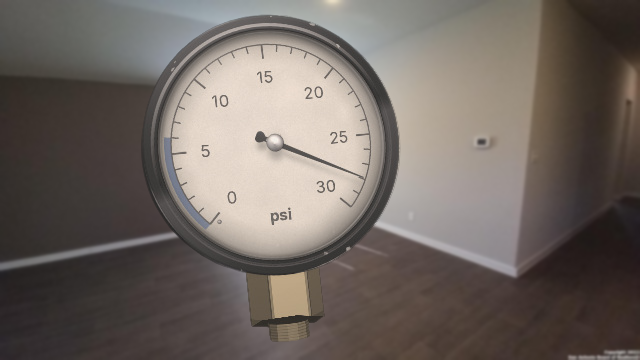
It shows 28 psi
